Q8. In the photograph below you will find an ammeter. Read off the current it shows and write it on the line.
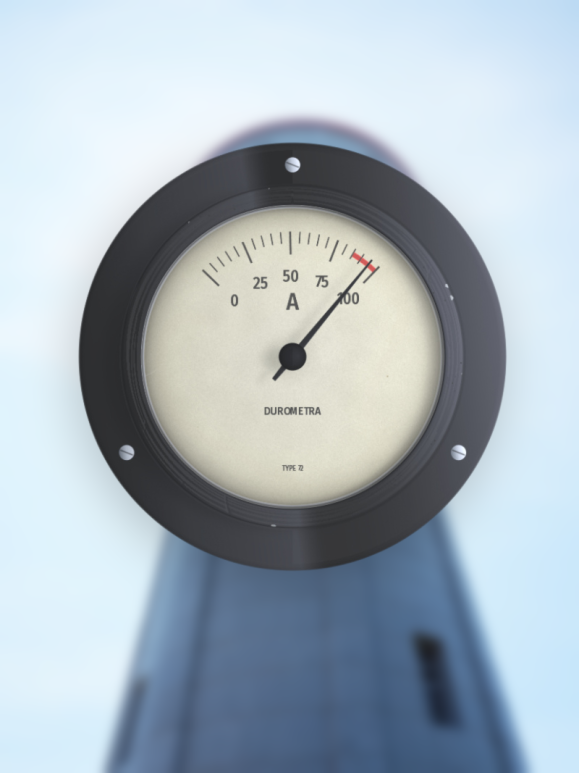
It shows 95 A
